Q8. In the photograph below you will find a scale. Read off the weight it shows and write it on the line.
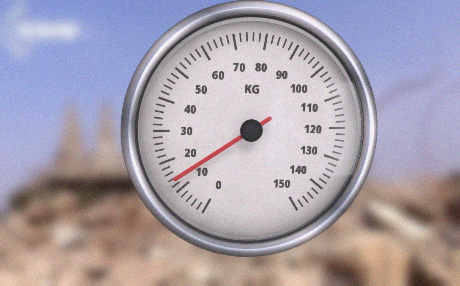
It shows 14 kg
